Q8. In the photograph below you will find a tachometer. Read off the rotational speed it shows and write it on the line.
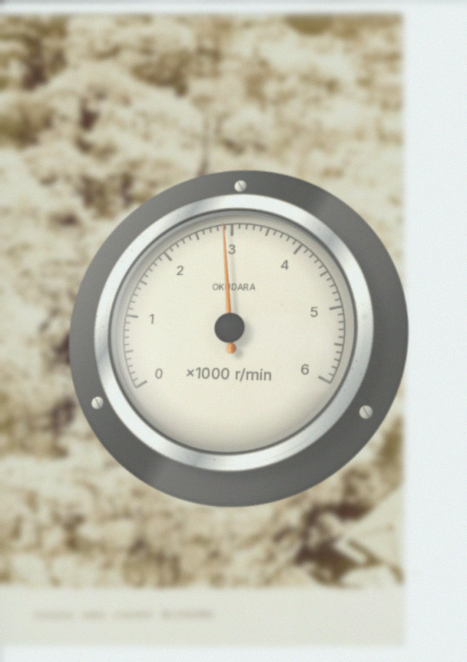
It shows 2900 rpm
